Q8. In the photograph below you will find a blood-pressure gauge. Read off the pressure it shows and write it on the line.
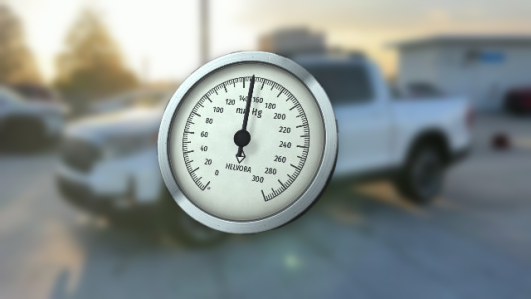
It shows 150 mmHg
